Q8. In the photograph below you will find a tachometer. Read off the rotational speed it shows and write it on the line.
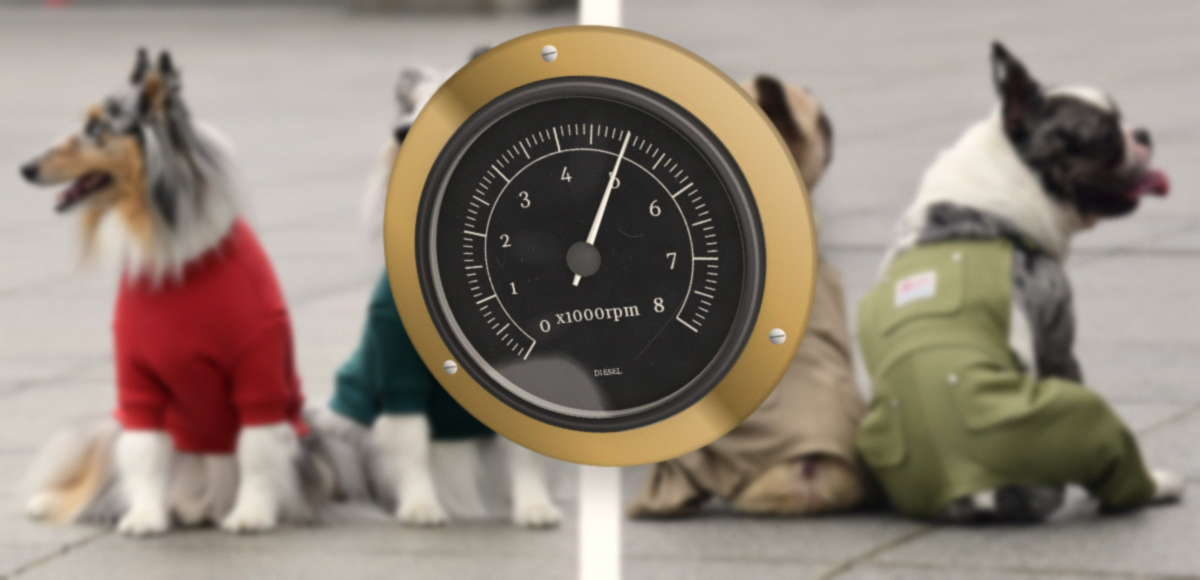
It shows 5000 rpm
